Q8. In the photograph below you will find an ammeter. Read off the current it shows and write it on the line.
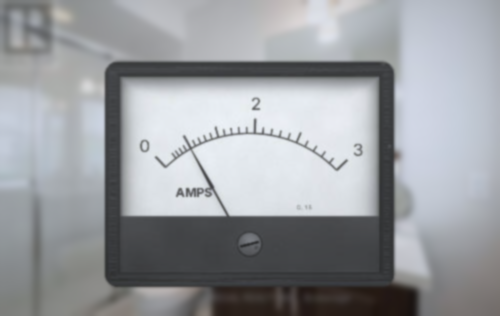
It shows 1 A
